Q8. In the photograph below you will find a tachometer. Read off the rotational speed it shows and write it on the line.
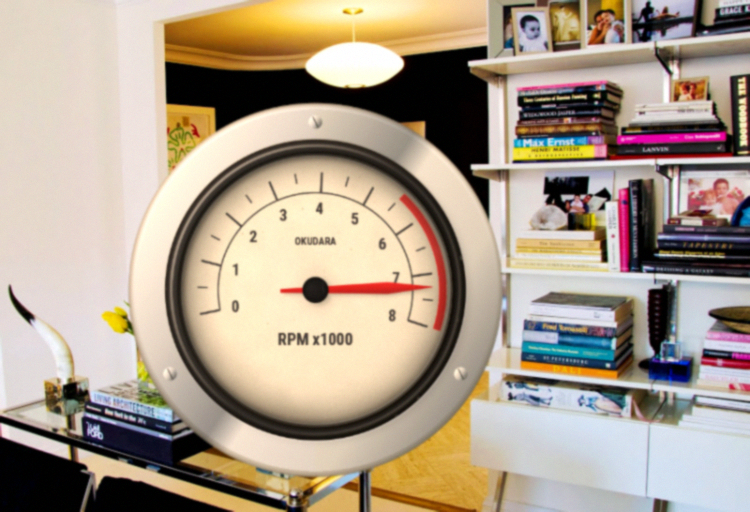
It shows 7250 rpm
